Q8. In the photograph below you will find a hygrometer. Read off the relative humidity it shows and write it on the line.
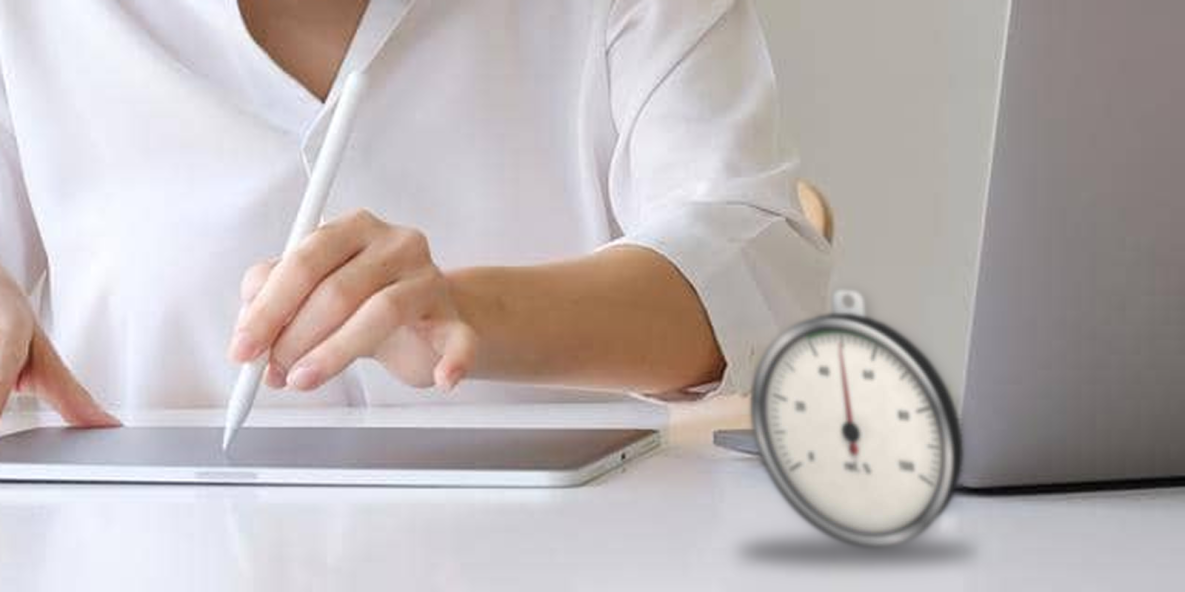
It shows 50 %
